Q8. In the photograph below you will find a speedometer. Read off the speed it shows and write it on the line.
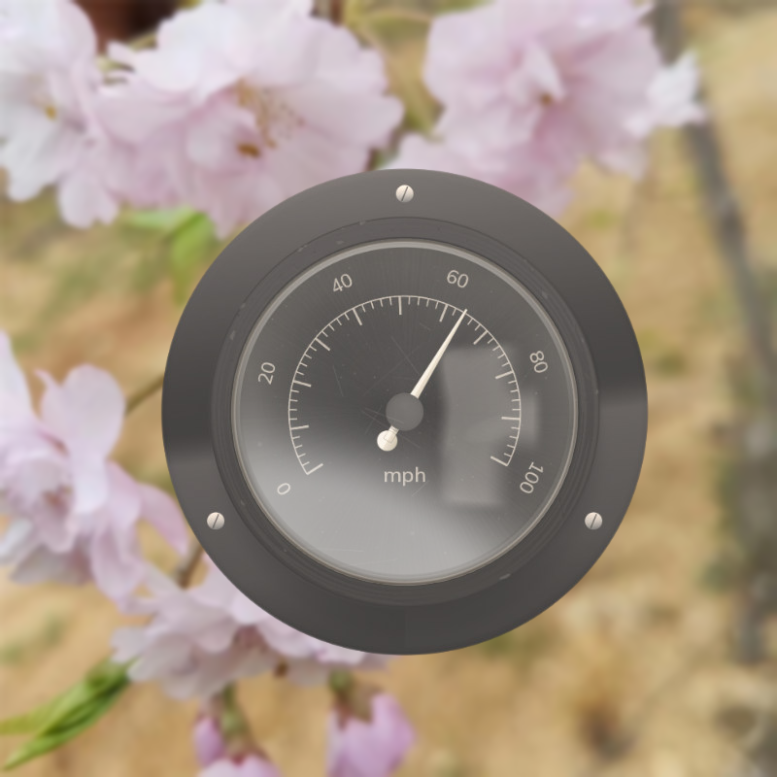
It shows 64 mph
